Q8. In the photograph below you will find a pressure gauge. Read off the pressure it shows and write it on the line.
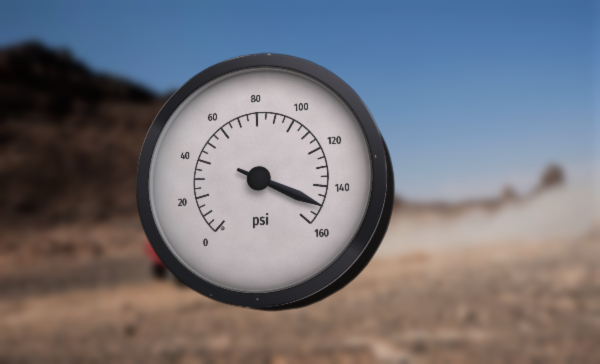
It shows 150 psi
